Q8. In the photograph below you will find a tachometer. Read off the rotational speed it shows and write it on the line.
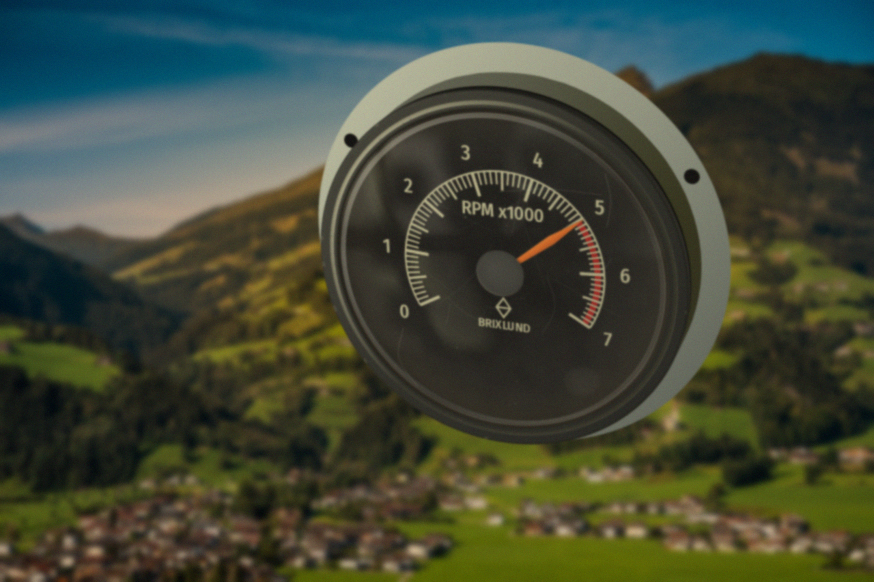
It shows 5000 rpm
